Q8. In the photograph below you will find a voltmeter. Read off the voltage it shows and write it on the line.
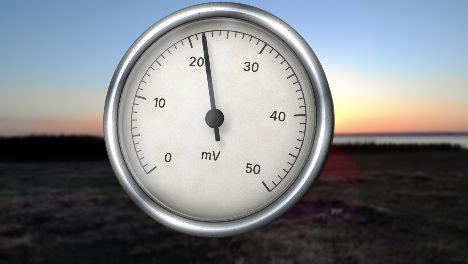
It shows 22 mV
